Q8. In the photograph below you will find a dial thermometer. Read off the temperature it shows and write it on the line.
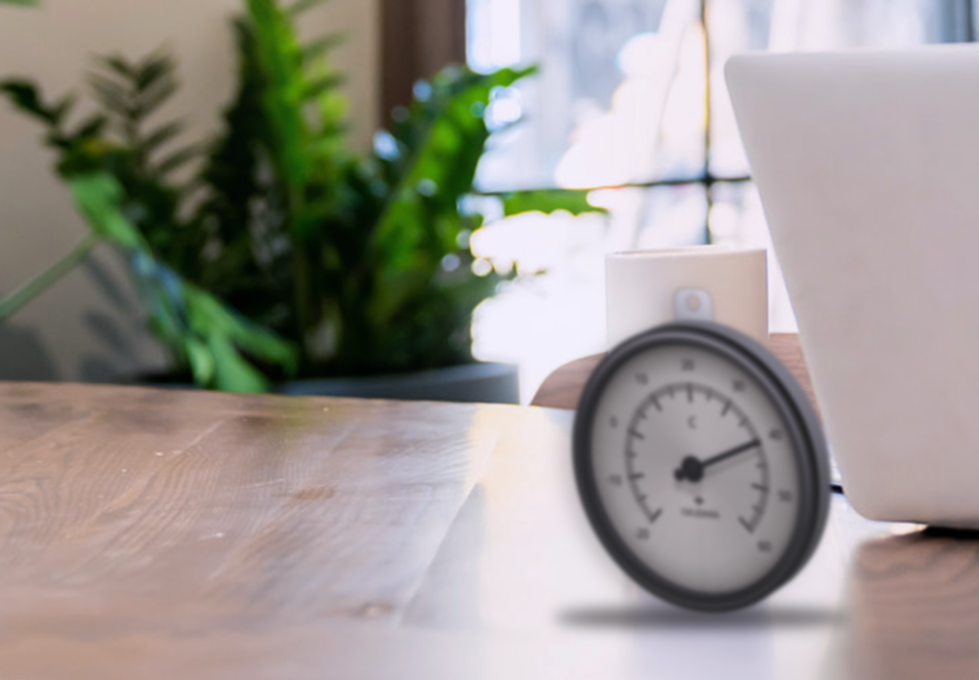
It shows 40 °C
